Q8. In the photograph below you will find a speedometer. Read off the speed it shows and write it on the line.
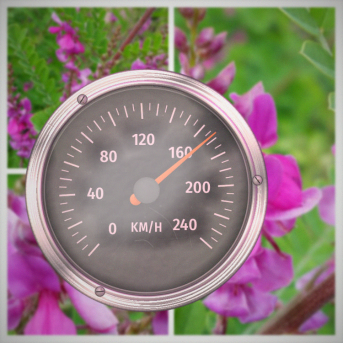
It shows 167.5 km/h
